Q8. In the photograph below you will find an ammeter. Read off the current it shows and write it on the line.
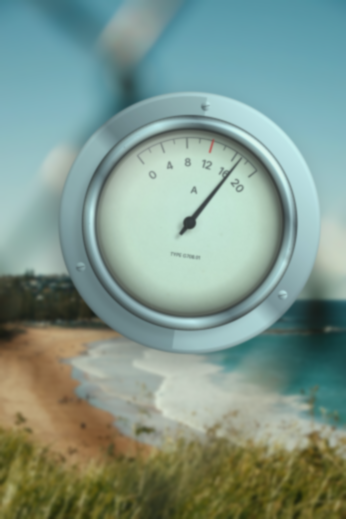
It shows 17 A
